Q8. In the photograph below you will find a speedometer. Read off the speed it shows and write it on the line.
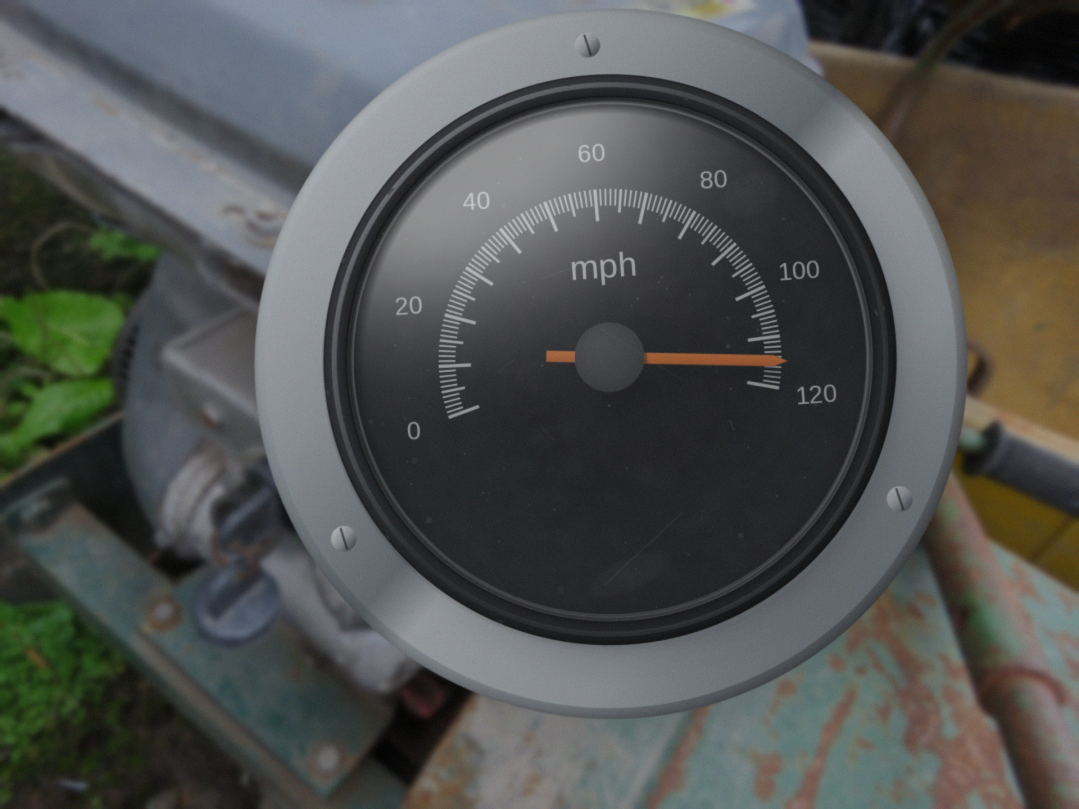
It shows 115 mph
